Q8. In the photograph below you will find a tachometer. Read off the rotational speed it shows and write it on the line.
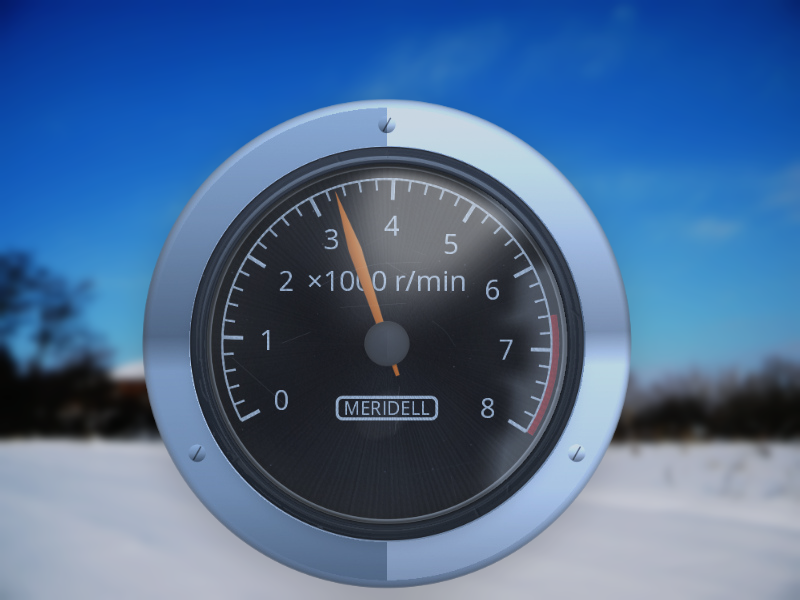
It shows 3300 rpm
